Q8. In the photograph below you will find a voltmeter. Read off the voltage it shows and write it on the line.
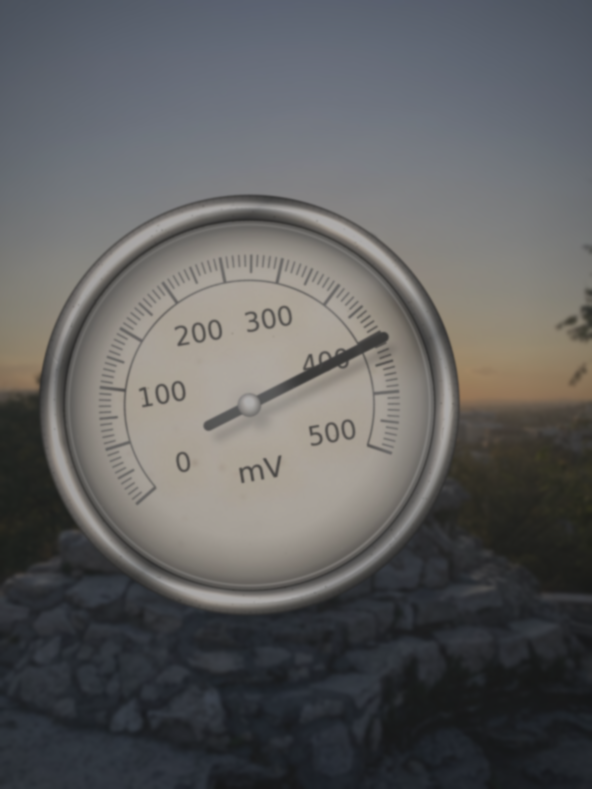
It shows 405 mV
